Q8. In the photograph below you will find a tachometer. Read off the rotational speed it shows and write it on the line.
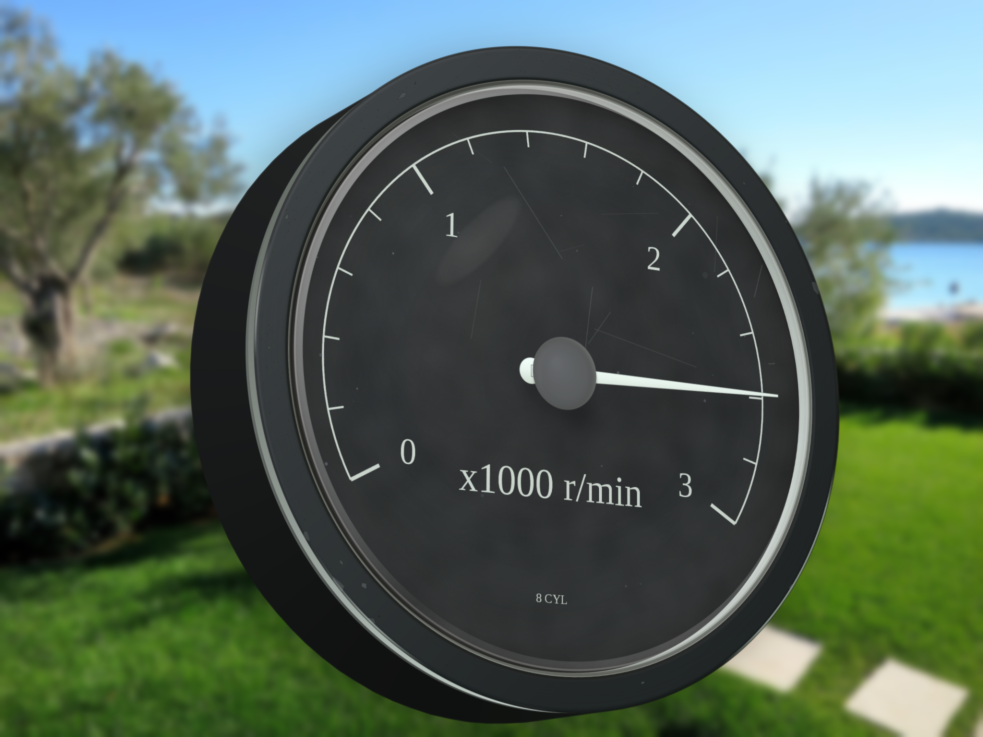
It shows 2600 rpm
